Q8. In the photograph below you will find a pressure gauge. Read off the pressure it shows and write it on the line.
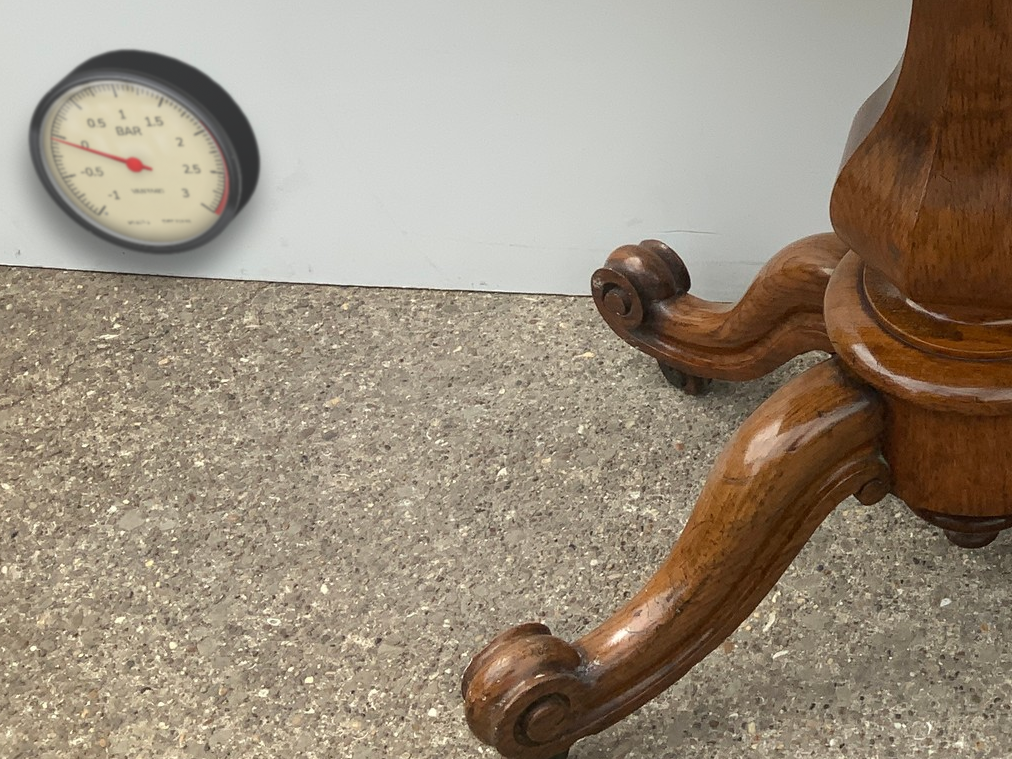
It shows 0 bar
